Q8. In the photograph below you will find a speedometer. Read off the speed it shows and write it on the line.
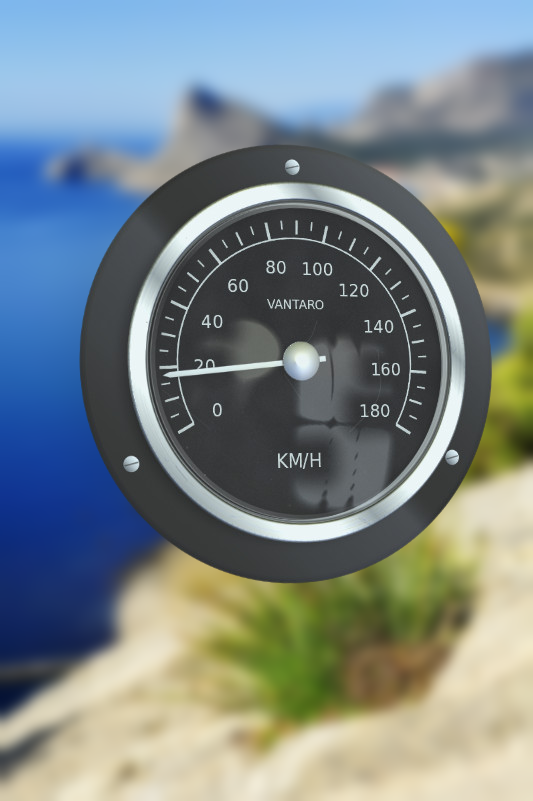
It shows 17.5 km/h
